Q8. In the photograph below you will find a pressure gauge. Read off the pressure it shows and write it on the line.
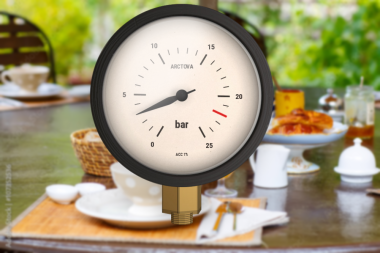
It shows 3 bar
